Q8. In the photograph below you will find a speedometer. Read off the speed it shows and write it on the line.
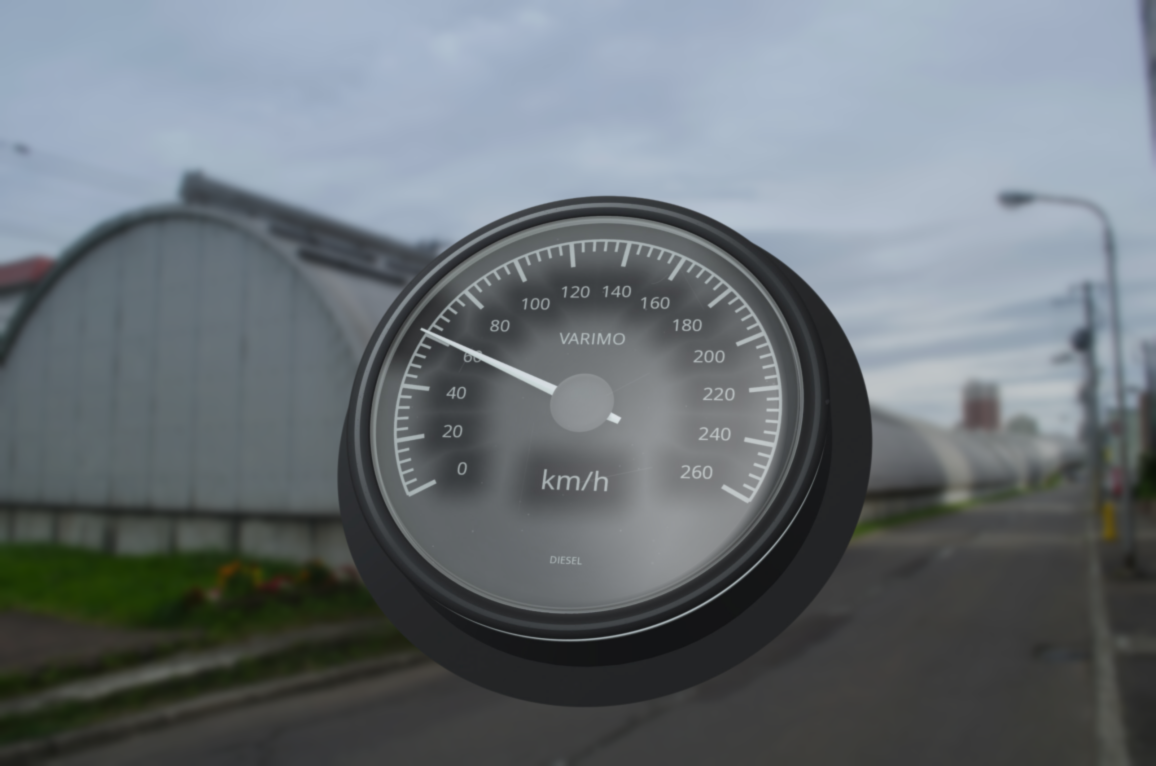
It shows 60 km/h
